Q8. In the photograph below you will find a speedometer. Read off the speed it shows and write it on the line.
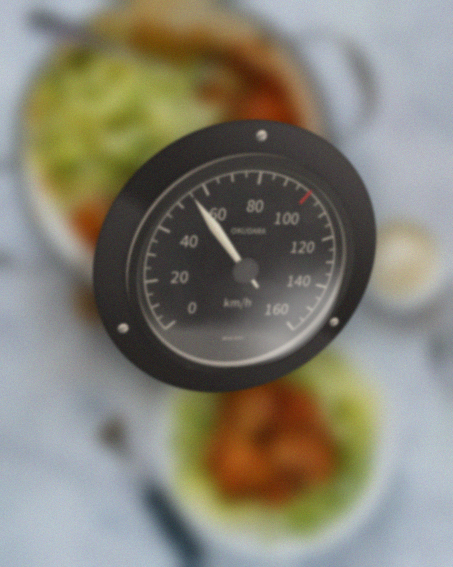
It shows 55 km/h
